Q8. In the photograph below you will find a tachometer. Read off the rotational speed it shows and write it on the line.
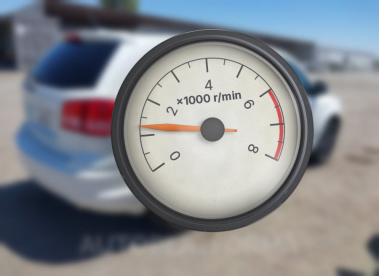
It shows 1250 rpm
